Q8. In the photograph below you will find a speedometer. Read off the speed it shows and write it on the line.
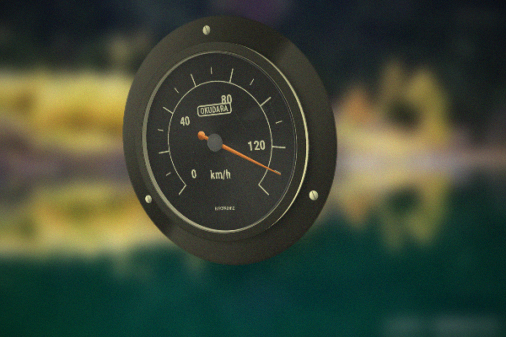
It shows 130 km/h
